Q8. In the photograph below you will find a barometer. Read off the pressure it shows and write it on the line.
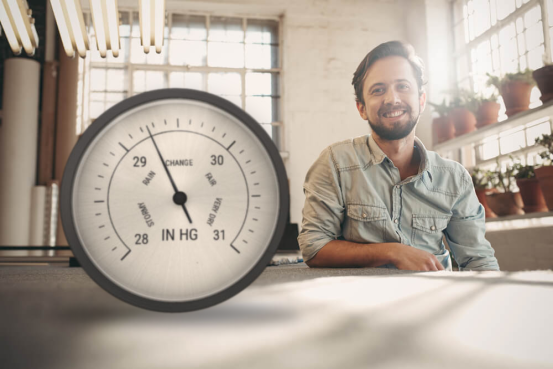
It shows 29.25 inHg
